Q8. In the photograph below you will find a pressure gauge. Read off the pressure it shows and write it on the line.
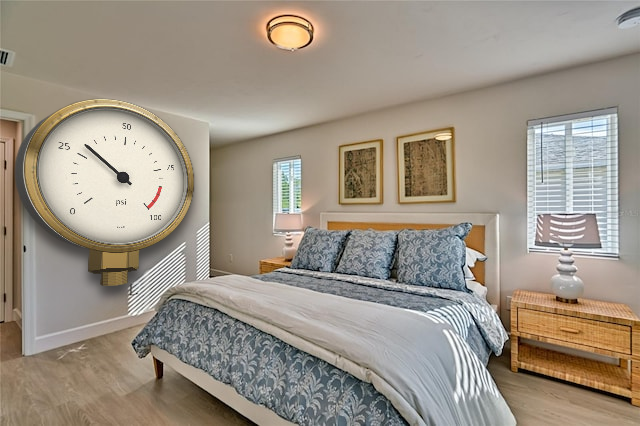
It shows 30 psi
